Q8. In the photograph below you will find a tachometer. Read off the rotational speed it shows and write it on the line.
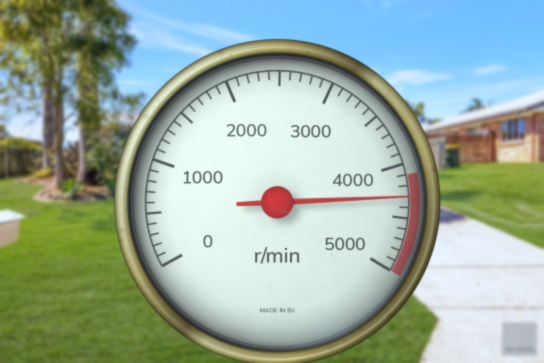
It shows 4300 rpm
